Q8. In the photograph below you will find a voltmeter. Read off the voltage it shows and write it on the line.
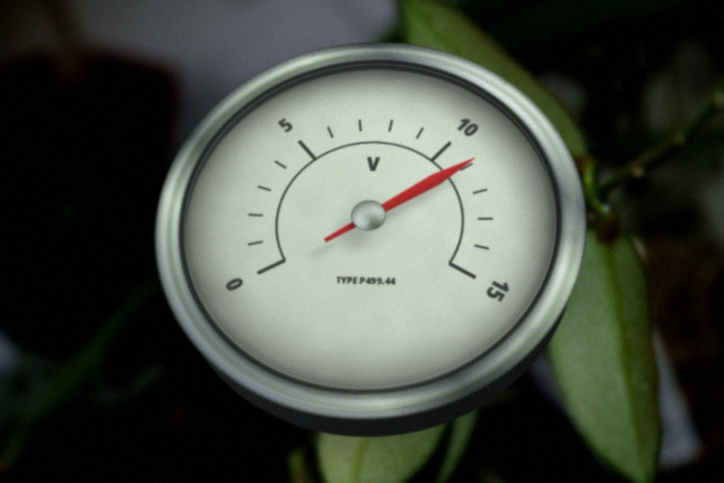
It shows 11 V
